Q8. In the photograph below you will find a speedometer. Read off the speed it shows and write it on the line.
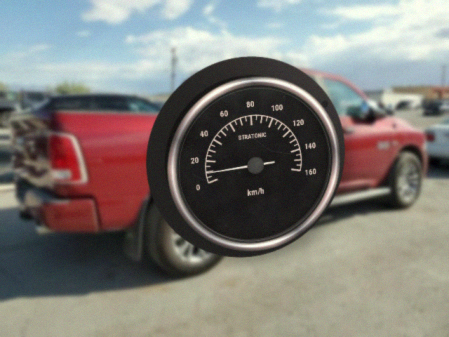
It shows 10 km/h
